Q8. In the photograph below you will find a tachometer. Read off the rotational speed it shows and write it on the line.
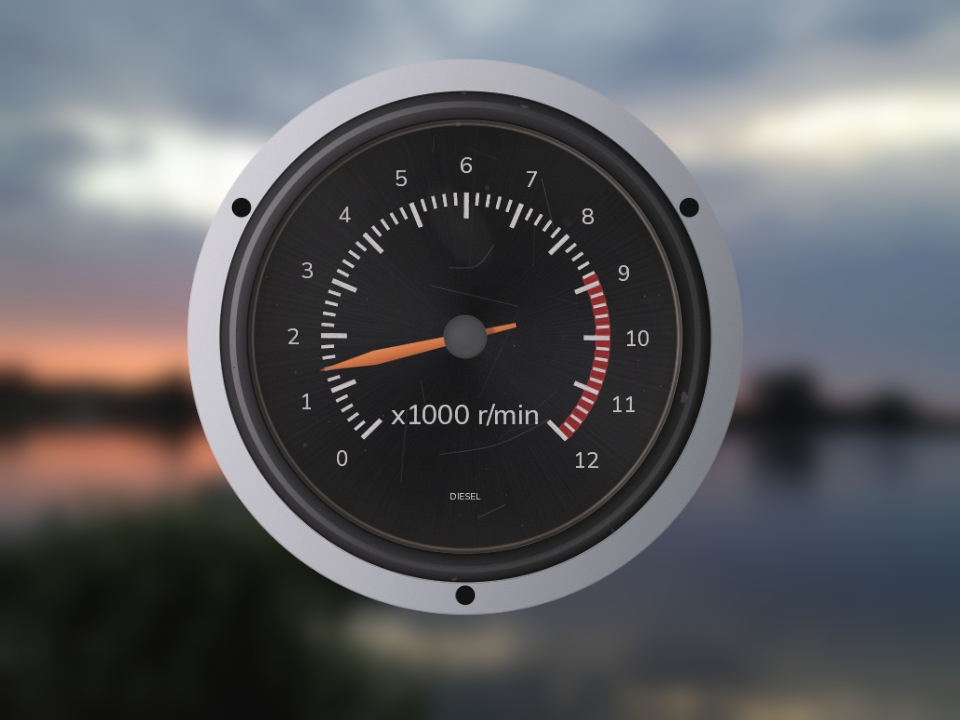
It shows 1400 rpm
